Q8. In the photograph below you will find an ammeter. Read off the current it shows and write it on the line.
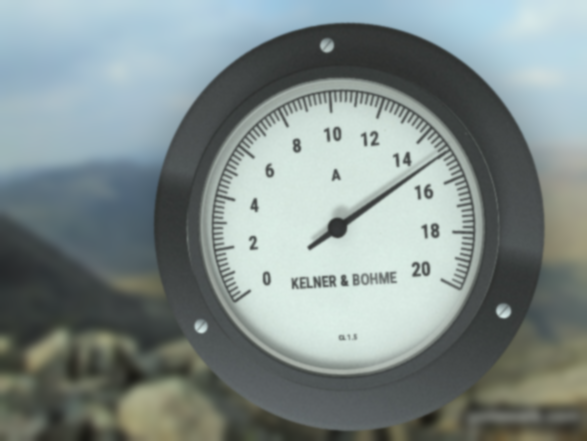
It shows 15 A
